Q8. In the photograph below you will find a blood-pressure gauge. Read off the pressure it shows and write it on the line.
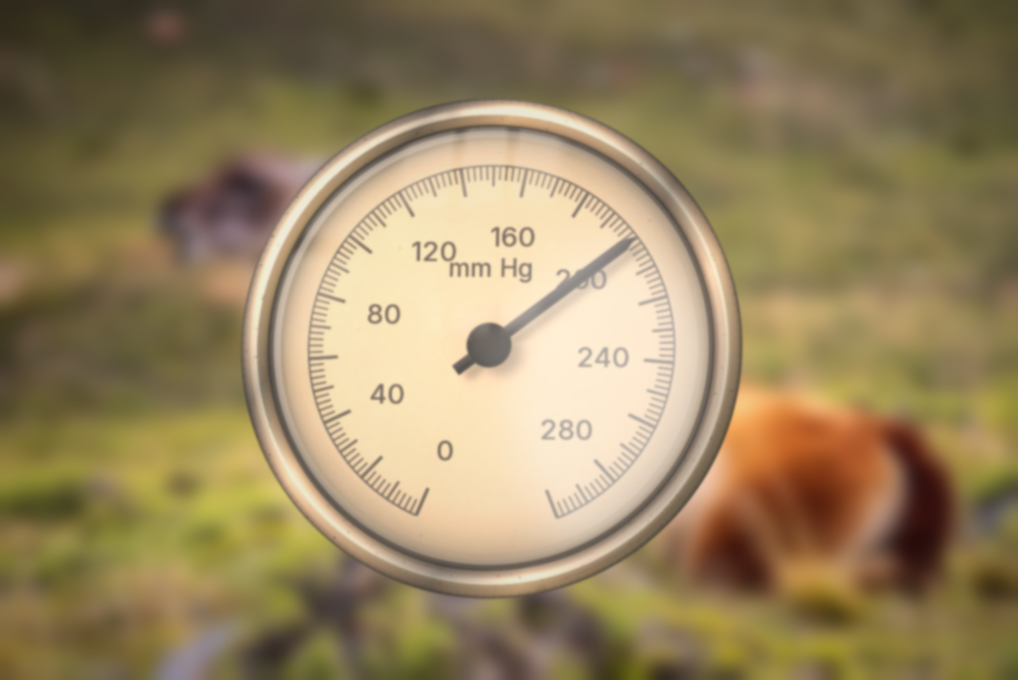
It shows 200 mmHg
